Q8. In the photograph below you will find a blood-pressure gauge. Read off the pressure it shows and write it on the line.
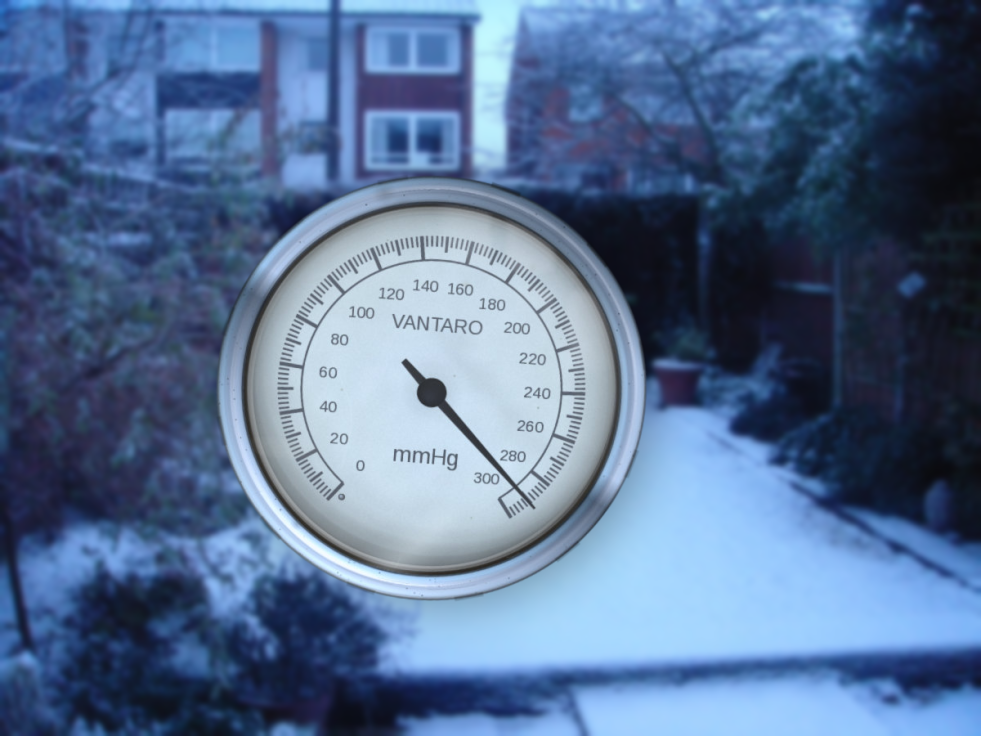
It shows 290 mmHg
